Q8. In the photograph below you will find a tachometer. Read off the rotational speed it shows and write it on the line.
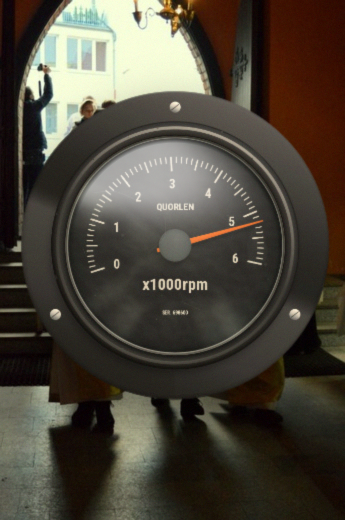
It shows 5200 rpm
